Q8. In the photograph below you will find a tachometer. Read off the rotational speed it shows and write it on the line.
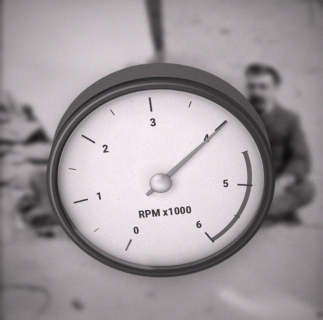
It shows 4000 rpm
